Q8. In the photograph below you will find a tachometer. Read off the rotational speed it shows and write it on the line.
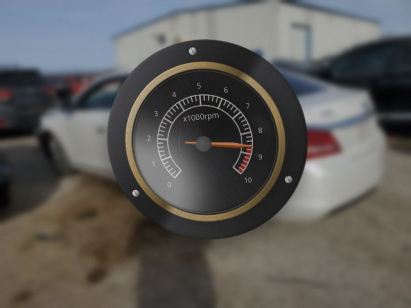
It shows 8600 rpm
